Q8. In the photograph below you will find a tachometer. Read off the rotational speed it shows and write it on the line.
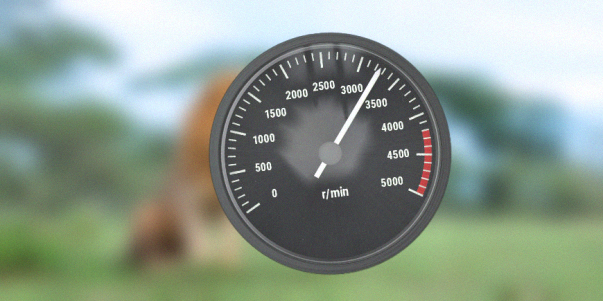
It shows 3250 rpm
